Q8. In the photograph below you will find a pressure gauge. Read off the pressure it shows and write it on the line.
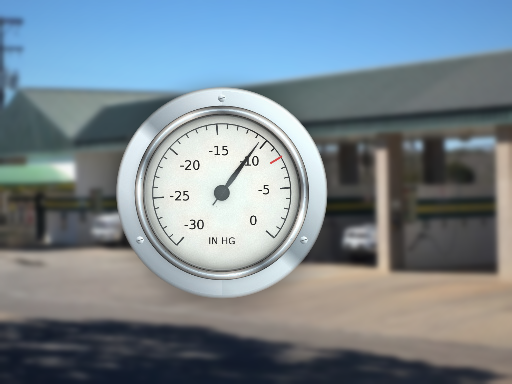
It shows -10.5 inHg
